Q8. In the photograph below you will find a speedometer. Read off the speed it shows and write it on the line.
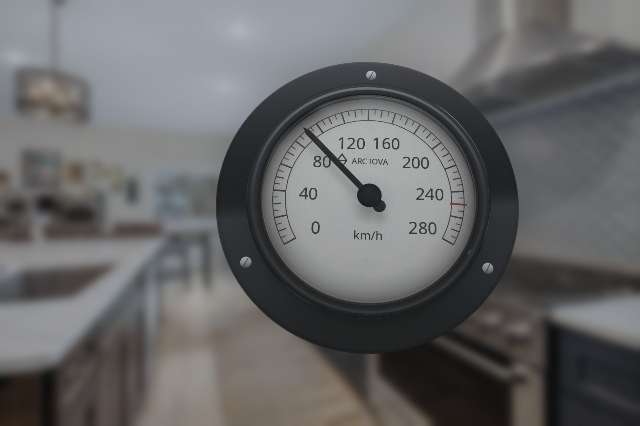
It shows 90 km/h
